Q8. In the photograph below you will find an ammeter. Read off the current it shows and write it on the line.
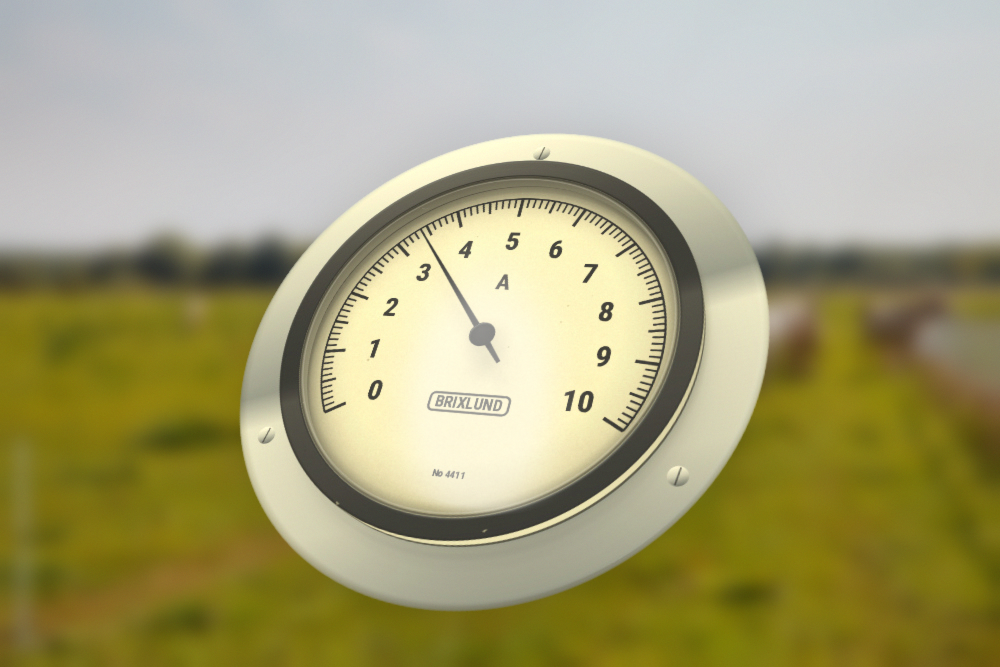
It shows 3.4 A
